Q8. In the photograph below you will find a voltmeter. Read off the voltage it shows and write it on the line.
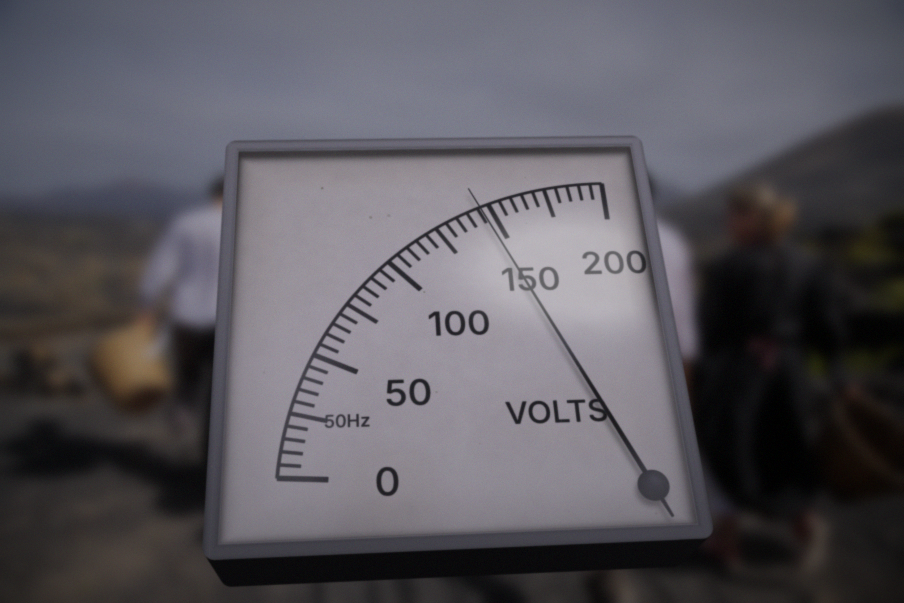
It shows 145 V
